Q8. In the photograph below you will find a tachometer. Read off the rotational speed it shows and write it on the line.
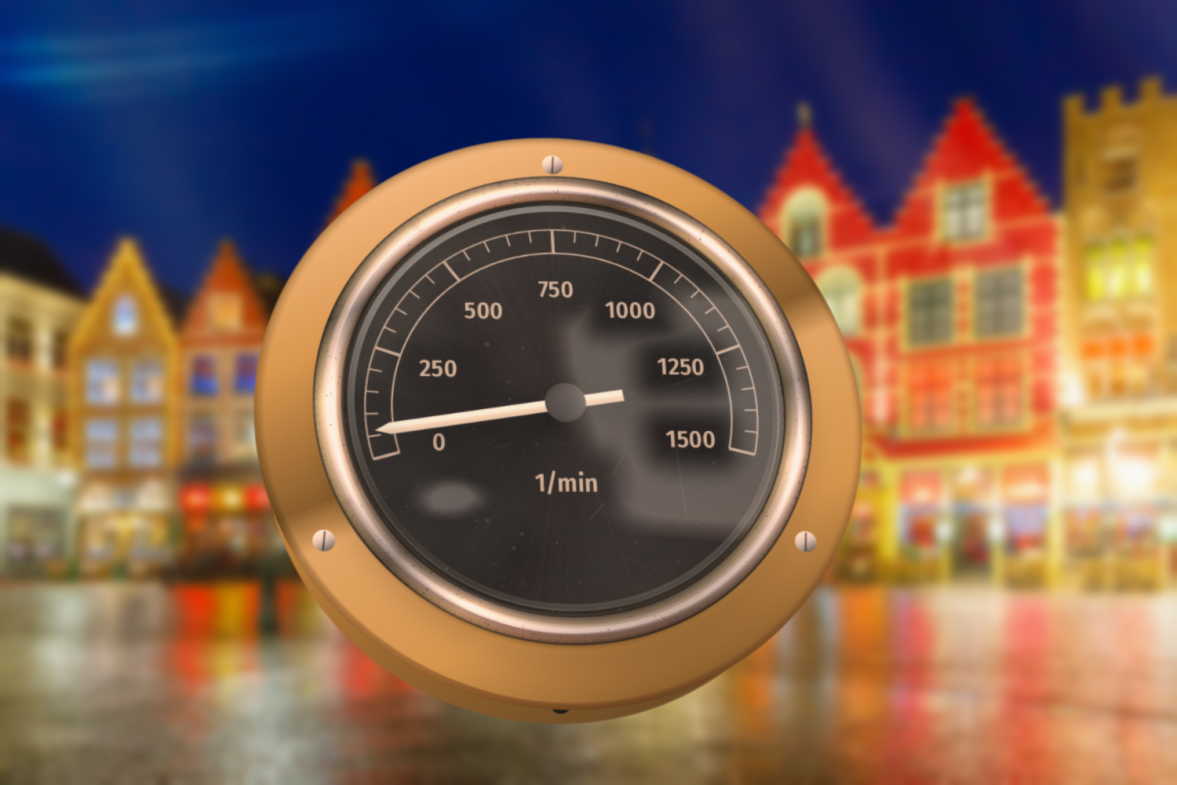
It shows 50 rpm
